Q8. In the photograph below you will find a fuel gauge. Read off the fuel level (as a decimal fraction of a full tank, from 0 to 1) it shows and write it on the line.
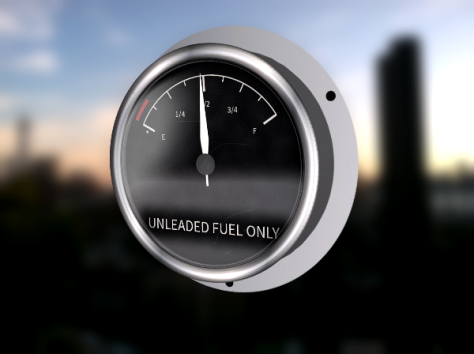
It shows 0.5
